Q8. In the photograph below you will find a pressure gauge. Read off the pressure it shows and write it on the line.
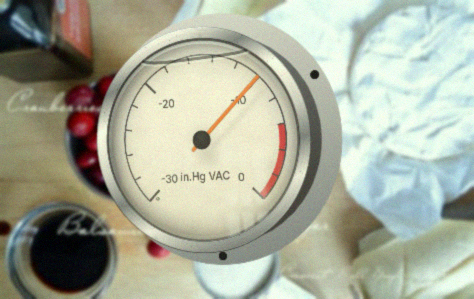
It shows -10 inHg
